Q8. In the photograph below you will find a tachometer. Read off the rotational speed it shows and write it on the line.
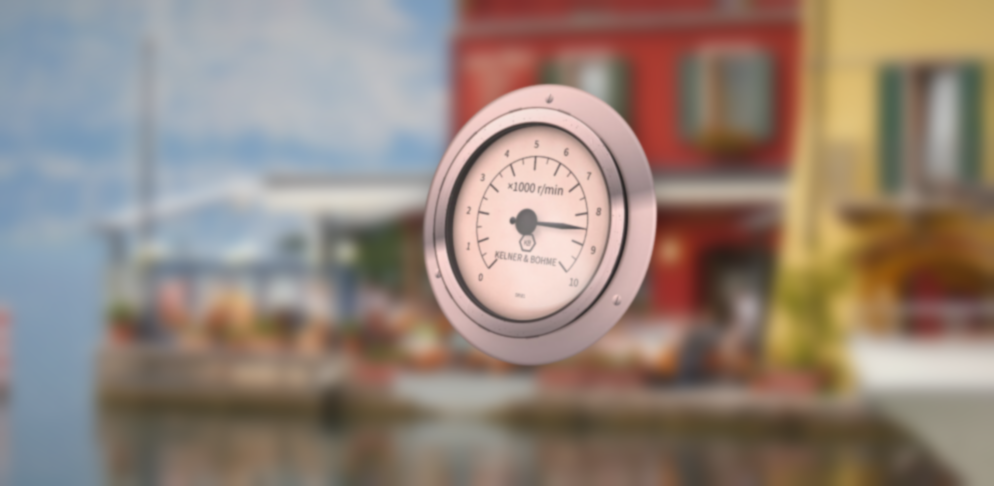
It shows 8500 rpm
